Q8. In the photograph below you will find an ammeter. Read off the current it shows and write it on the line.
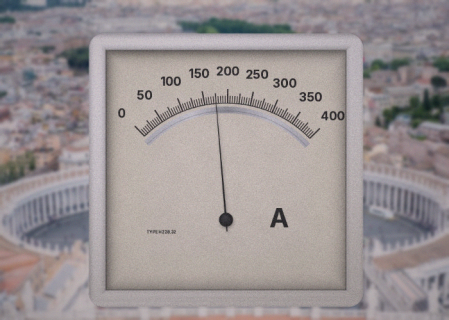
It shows 175 A
